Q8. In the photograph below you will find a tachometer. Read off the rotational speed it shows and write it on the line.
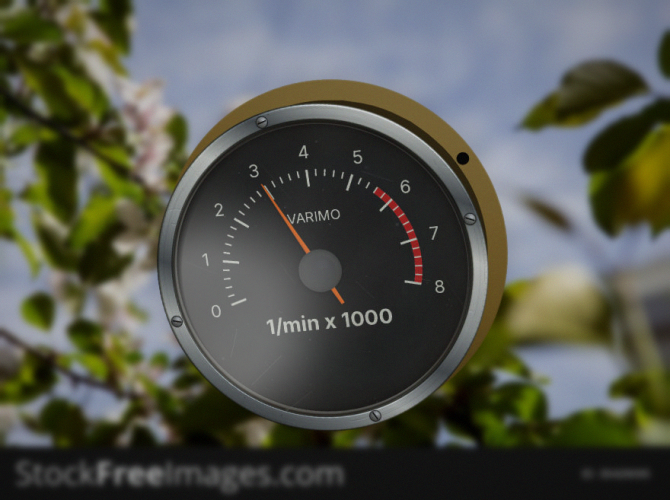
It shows 3000 rpm
